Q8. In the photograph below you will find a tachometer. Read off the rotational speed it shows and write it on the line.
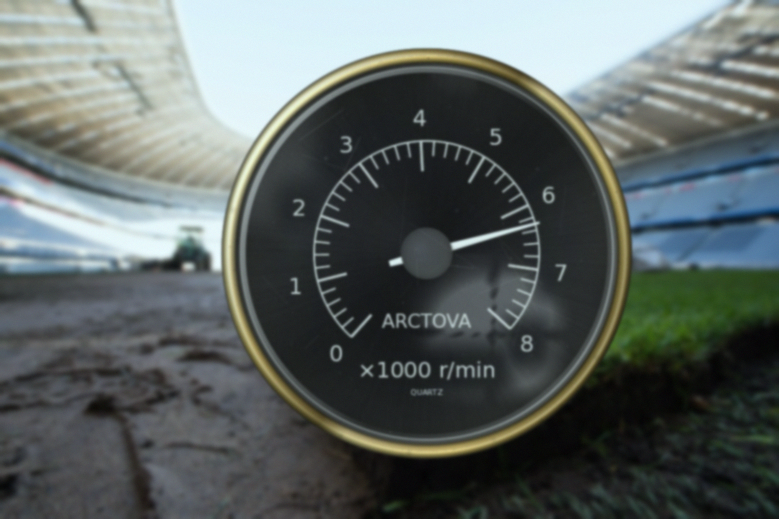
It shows 6300 rpm
